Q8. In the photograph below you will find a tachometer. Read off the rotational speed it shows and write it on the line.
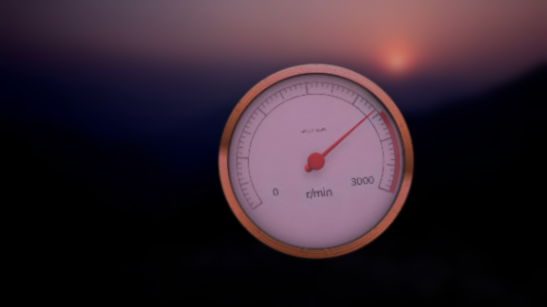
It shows 2200 rpm
